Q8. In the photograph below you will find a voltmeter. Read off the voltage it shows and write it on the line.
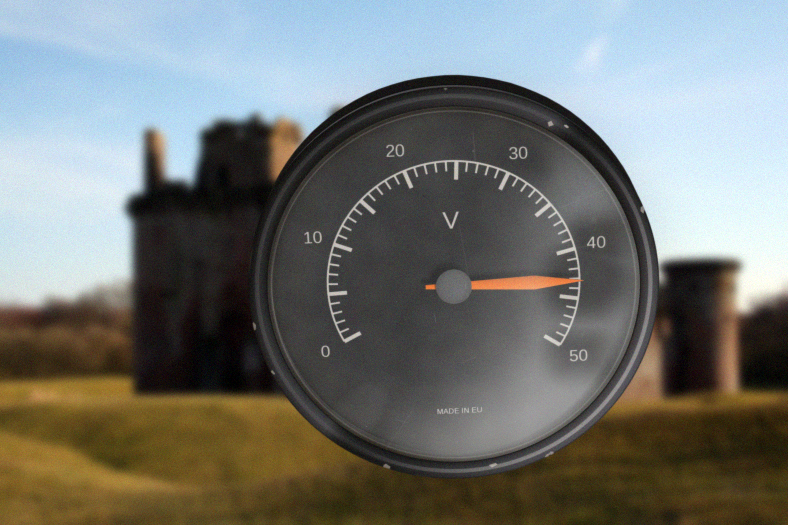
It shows 43 V
